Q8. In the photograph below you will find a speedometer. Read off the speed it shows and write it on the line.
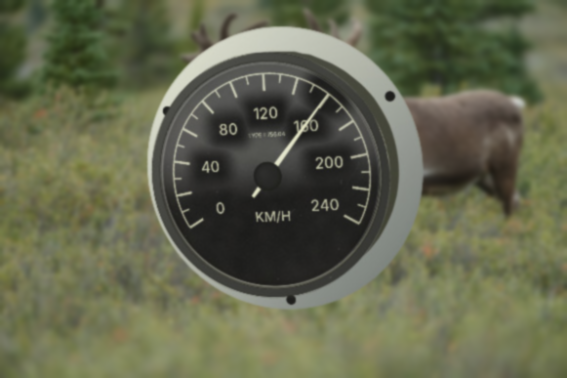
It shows 160 km/h
